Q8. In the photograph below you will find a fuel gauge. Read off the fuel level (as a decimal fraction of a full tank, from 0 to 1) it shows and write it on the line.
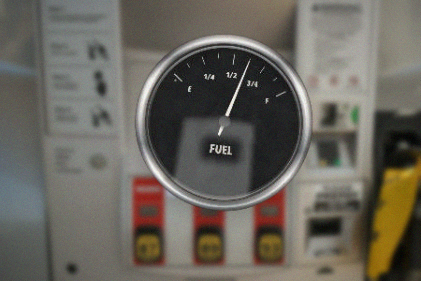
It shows 0.625
